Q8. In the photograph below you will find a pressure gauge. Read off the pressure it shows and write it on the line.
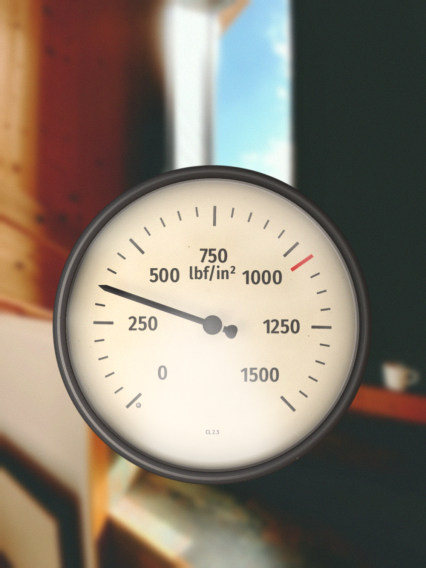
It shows 350 psi
